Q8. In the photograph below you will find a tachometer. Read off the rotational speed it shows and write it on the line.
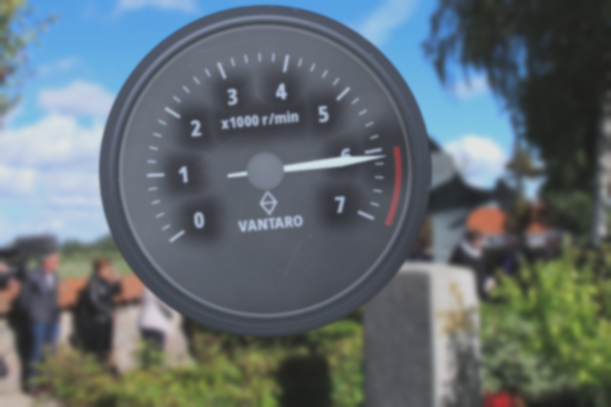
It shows 6100 rpm
